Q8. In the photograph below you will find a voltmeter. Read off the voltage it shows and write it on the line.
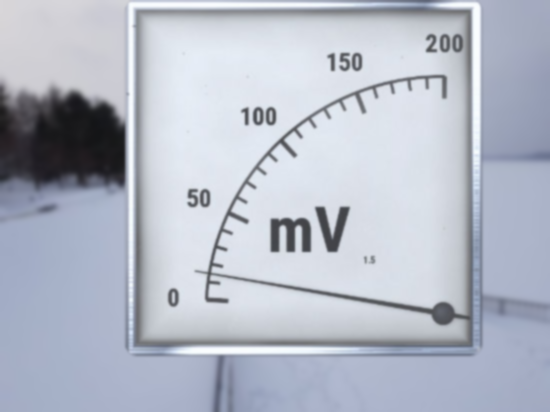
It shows 15 mV
